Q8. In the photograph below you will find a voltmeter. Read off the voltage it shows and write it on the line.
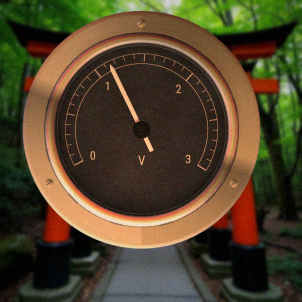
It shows 1.15 V
